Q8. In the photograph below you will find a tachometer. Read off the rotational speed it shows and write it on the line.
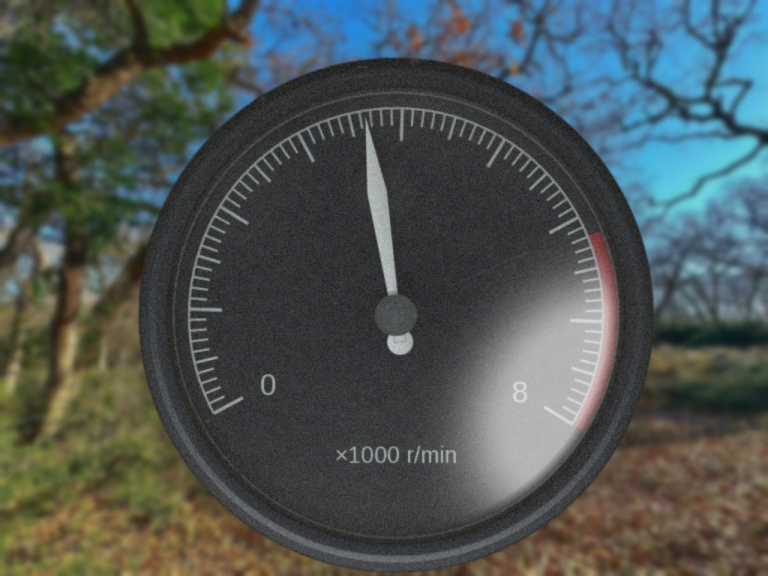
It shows 3650 rpm
